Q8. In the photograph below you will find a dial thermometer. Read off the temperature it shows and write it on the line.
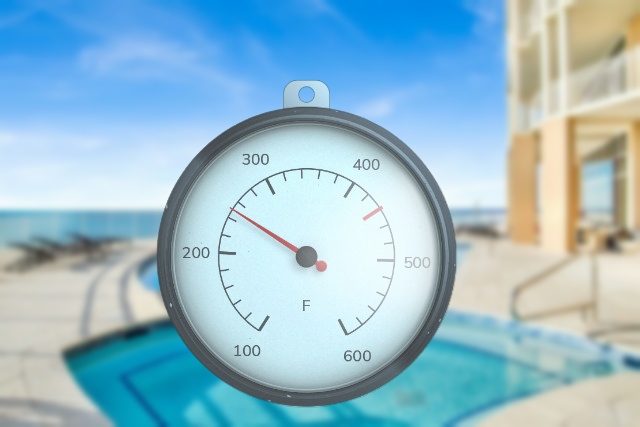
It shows 250 °F
